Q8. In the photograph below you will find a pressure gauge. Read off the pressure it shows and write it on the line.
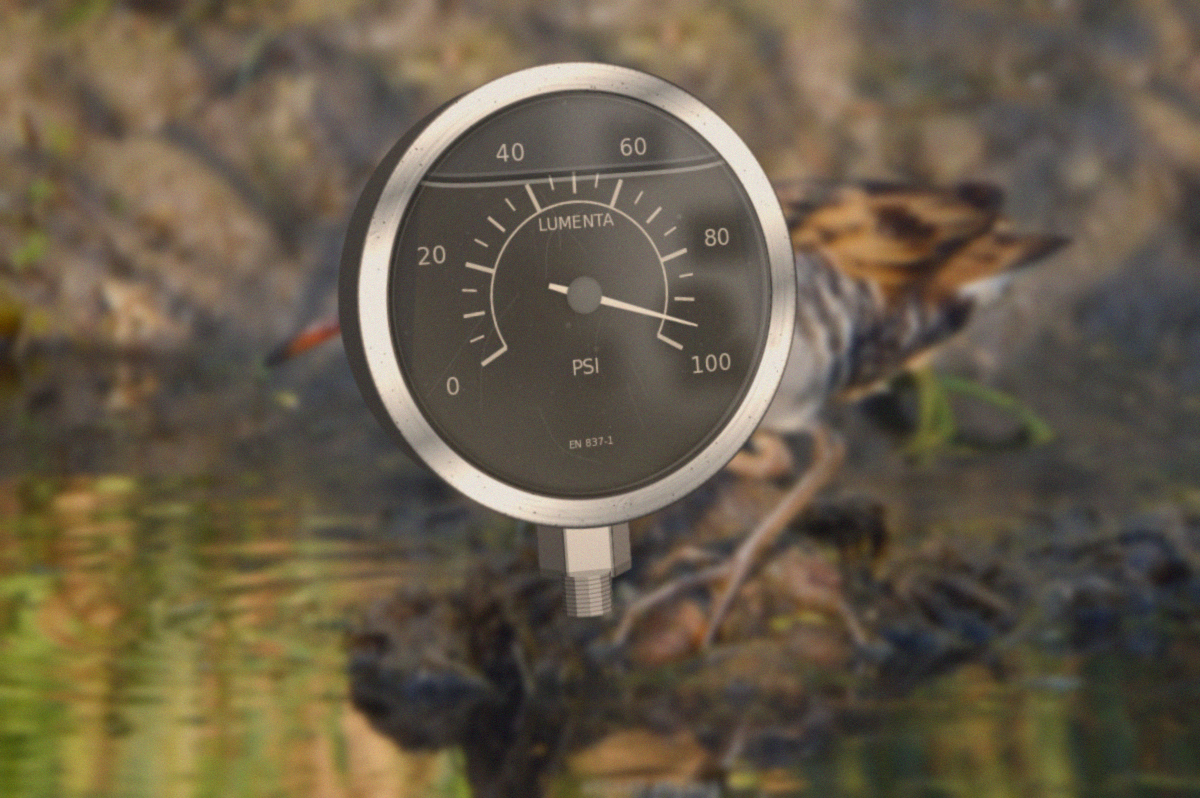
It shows 95 psi
